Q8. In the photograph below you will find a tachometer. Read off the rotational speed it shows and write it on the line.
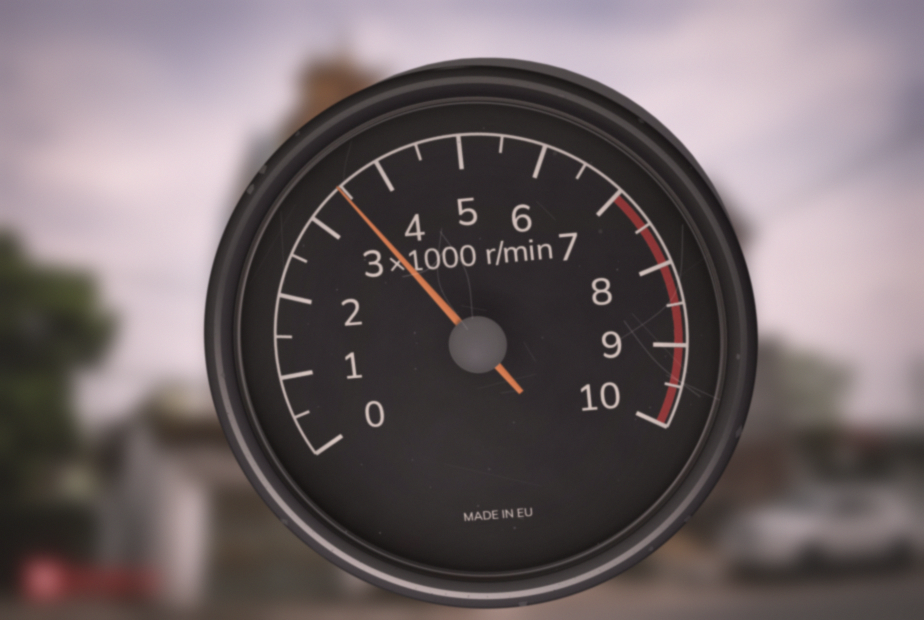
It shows 3500 rpm
